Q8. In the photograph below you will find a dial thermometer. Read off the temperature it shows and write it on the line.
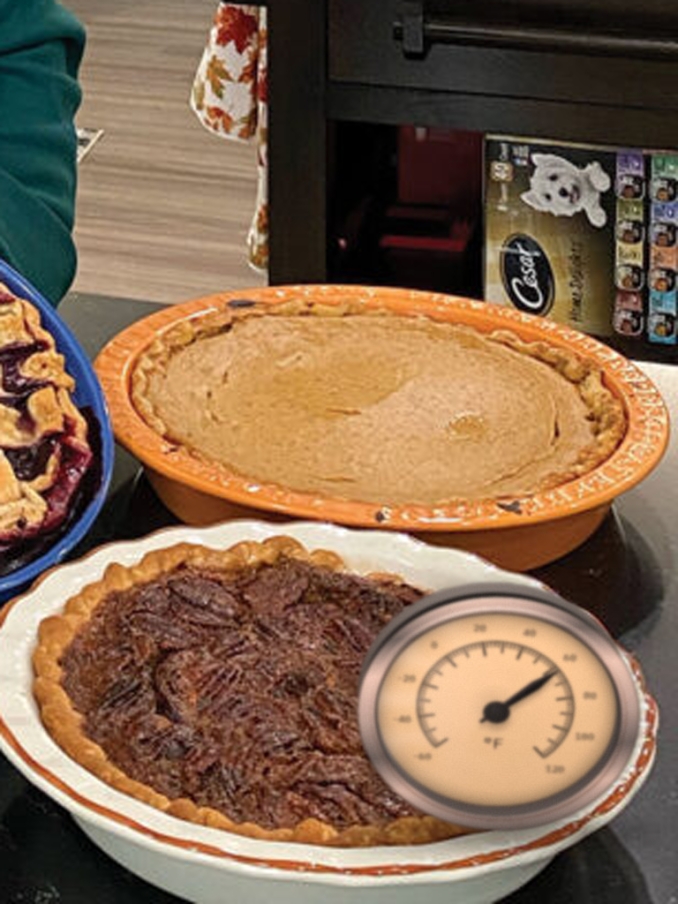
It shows 60 °F
